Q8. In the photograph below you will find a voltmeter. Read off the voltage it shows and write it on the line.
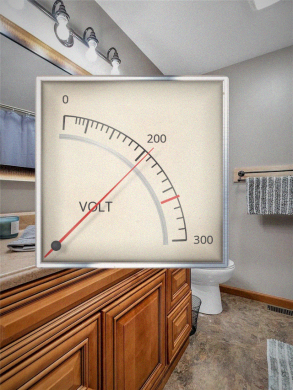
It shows 205 V
